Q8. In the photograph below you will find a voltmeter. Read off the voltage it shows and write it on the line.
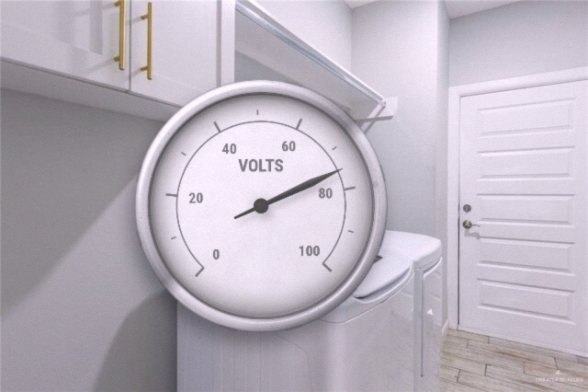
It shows 75 V
